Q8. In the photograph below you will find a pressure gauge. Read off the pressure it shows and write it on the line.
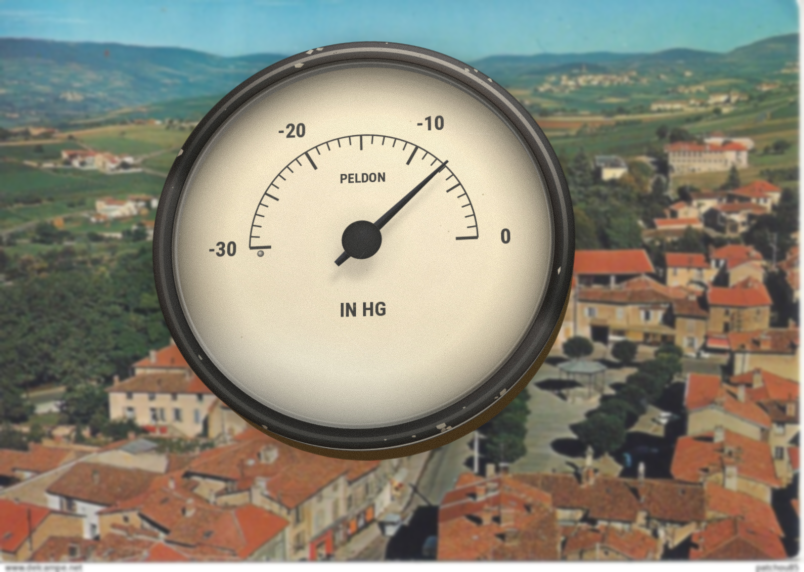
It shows -7 inHg
